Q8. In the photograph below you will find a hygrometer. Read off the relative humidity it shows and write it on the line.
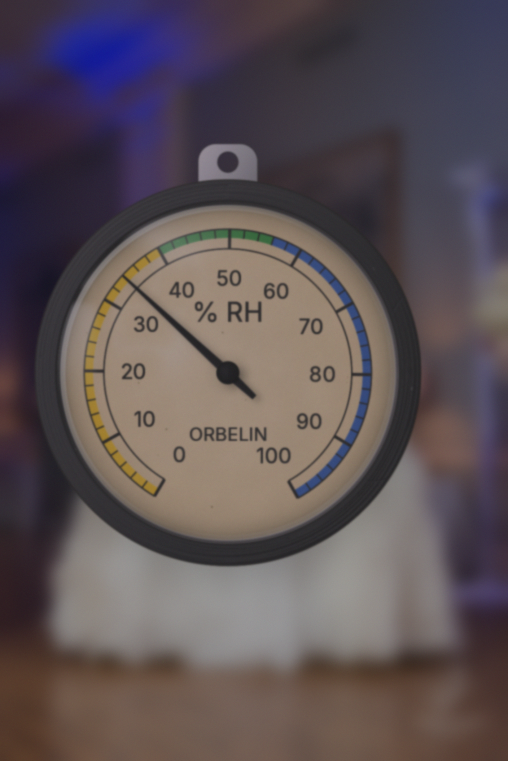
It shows 34 %
